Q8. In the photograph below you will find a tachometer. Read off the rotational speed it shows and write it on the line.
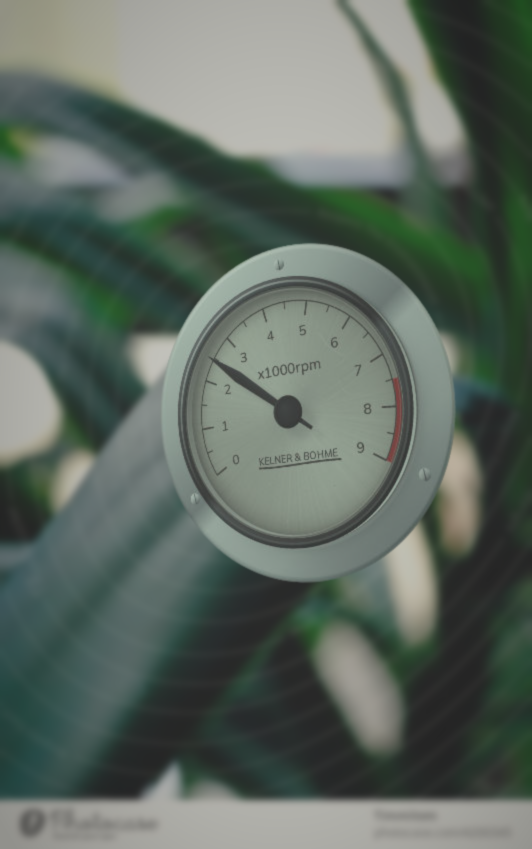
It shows 2500 rpm
